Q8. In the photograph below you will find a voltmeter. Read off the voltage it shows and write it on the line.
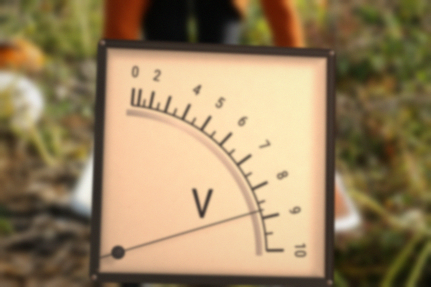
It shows 8.75 V
